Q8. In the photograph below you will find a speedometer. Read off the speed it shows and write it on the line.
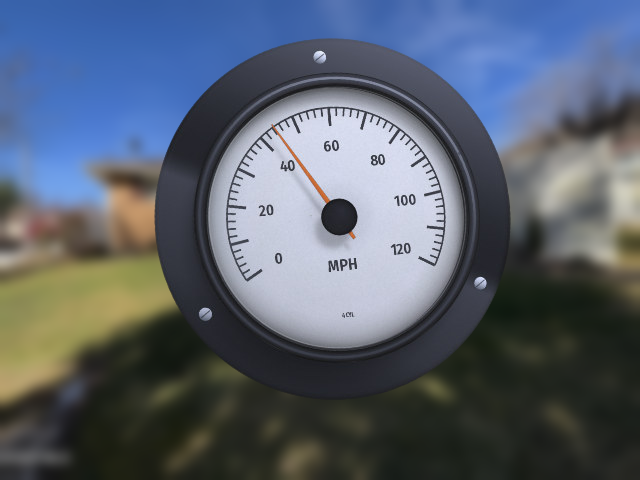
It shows 44 mph
